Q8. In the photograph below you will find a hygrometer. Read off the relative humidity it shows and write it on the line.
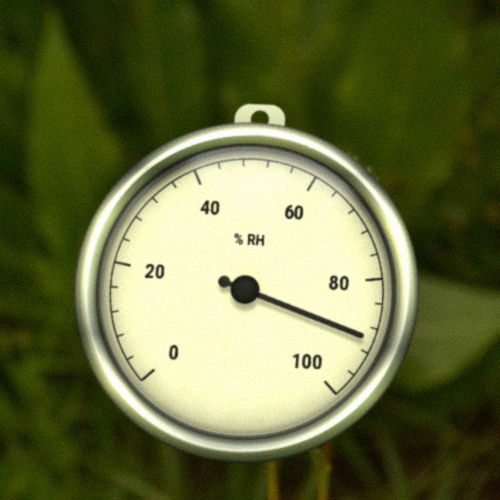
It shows 90 %
